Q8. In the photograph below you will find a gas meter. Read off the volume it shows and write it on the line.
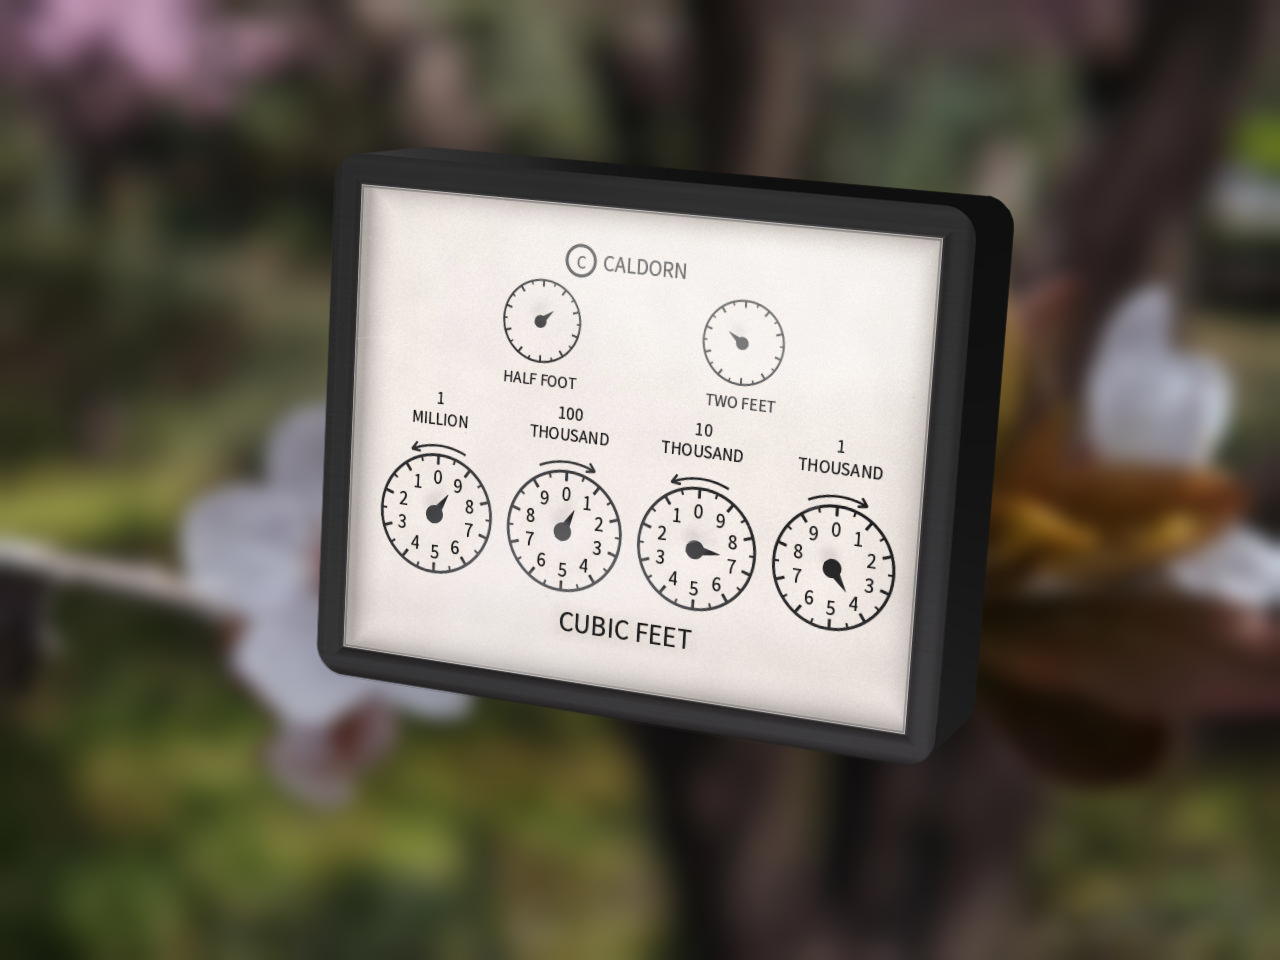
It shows 907400 ft³
